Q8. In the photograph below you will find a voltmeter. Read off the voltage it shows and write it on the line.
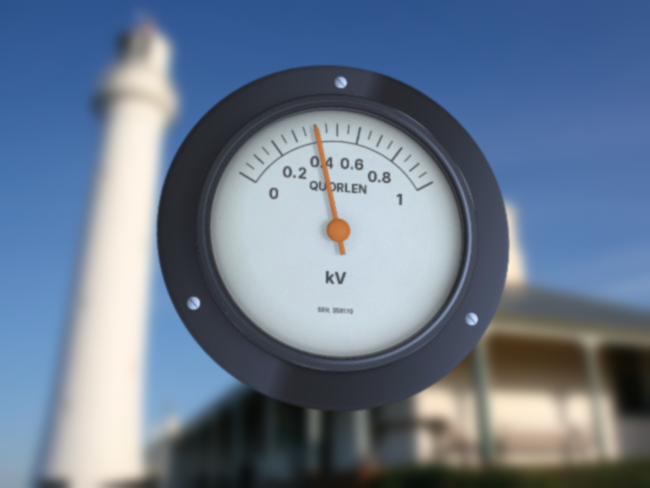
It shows 0.4 kV
